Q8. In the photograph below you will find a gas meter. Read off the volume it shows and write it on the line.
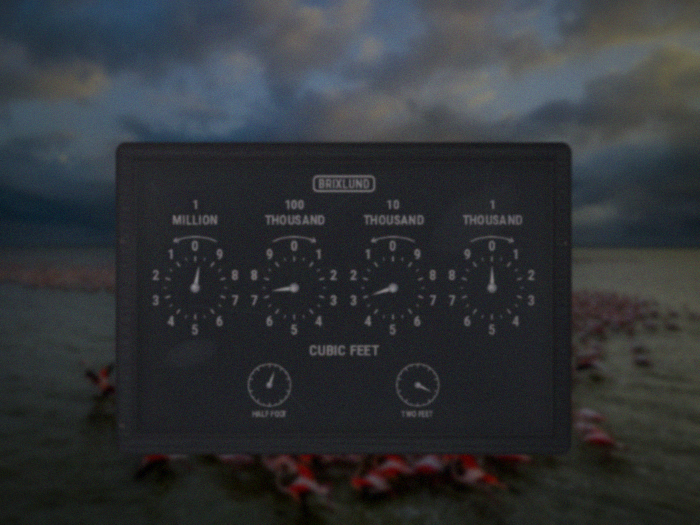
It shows 973000 ft³
